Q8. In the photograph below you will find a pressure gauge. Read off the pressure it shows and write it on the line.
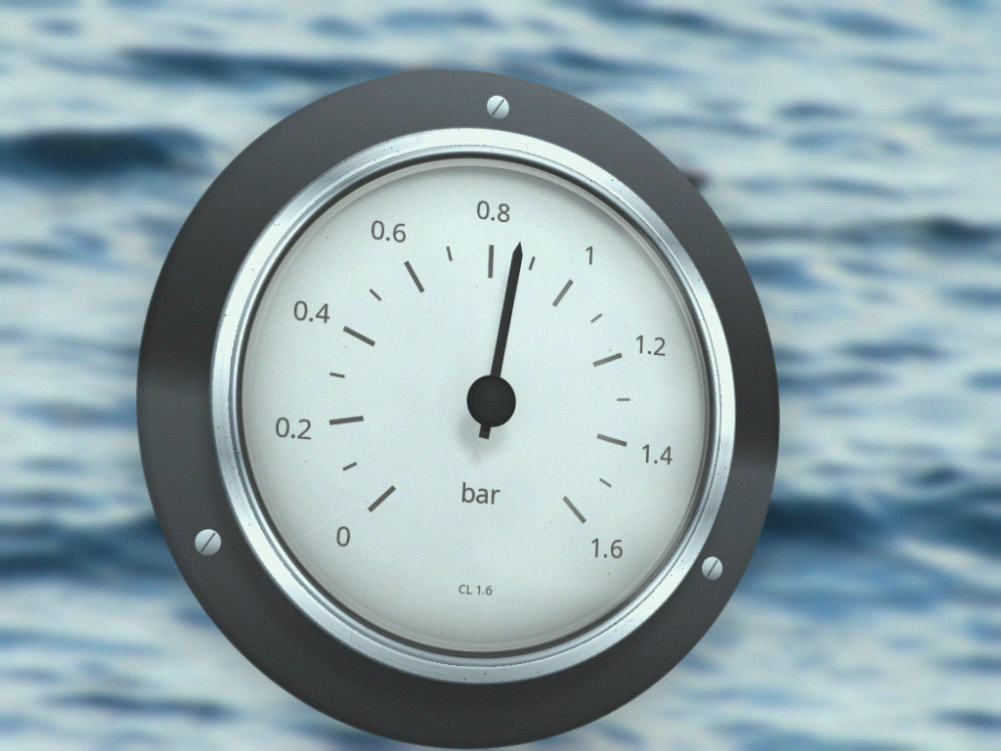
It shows 0.85 bar
